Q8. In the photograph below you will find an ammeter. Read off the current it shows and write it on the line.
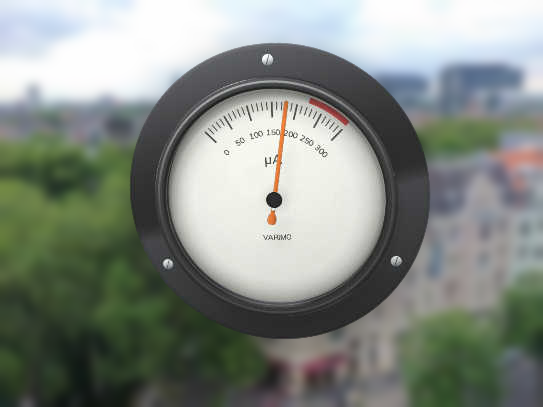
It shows 180 µA
